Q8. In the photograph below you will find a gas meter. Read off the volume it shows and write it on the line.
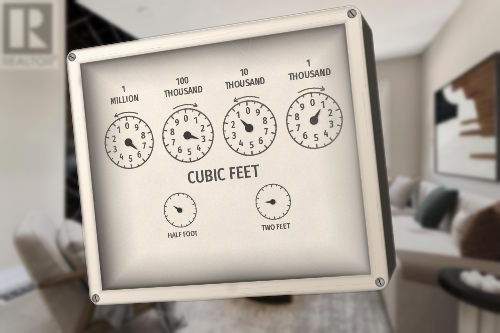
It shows 631100 ft³
